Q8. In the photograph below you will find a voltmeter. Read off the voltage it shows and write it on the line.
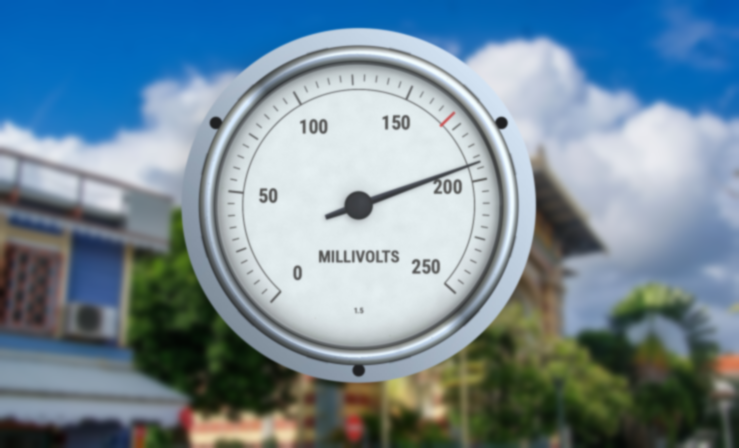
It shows 192.5 mV
